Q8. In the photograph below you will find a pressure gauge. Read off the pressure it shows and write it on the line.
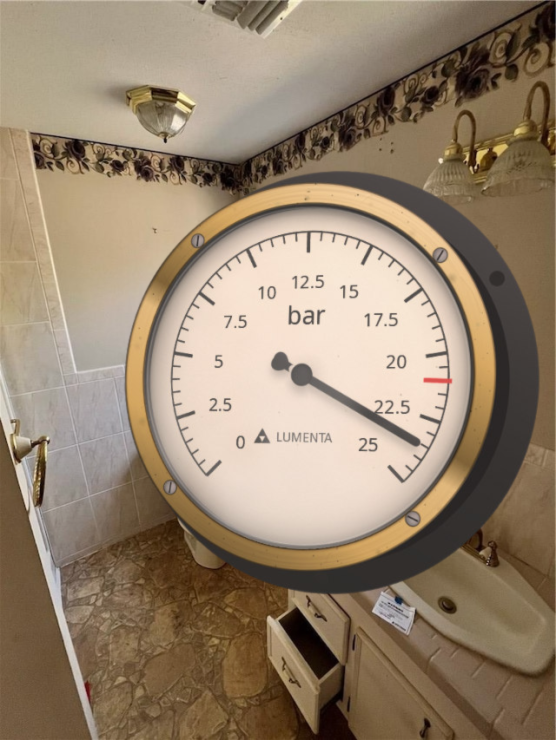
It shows 23.5 bar
